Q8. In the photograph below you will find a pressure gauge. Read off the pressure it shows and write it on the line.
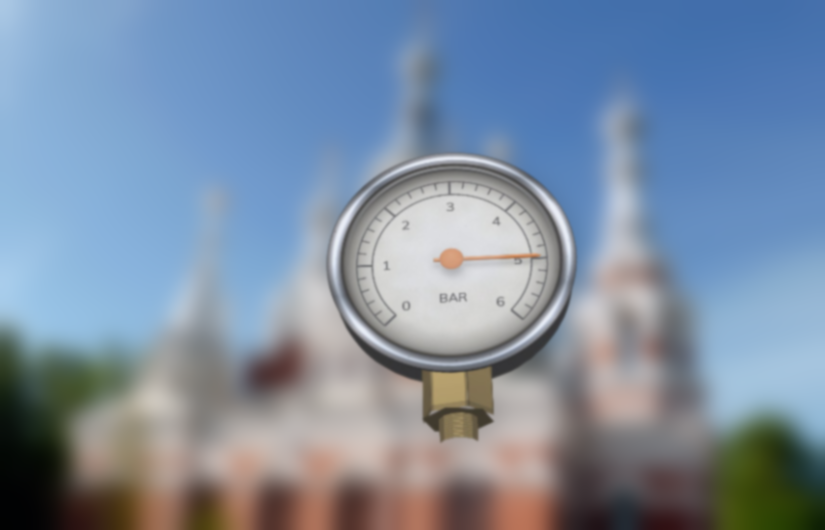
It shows 5 bar
